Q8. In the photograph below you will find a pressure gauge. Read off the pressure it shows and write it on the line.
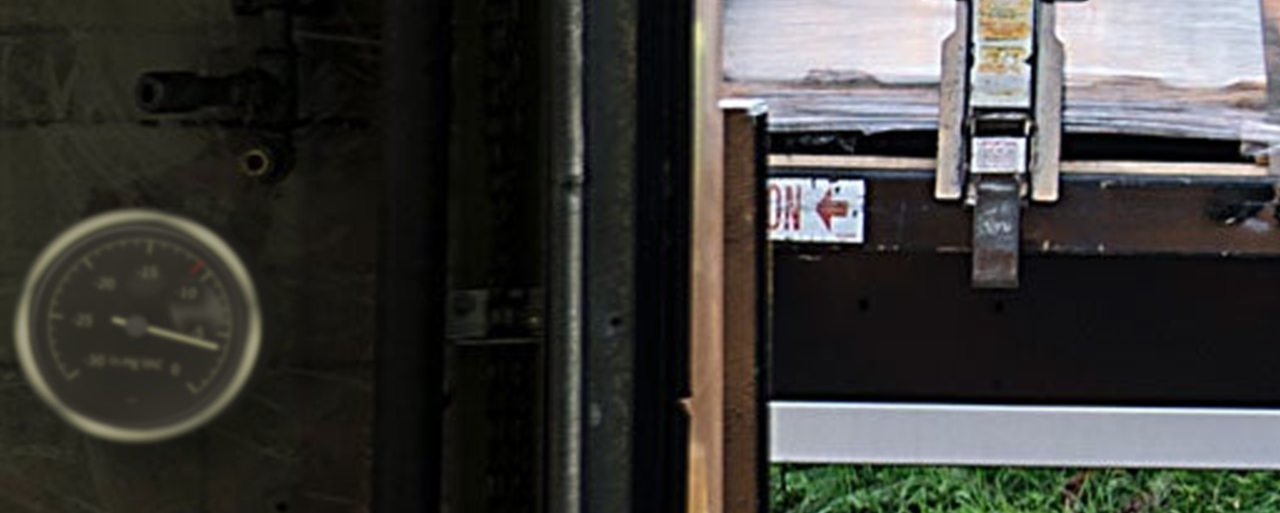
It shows -4 inHg
